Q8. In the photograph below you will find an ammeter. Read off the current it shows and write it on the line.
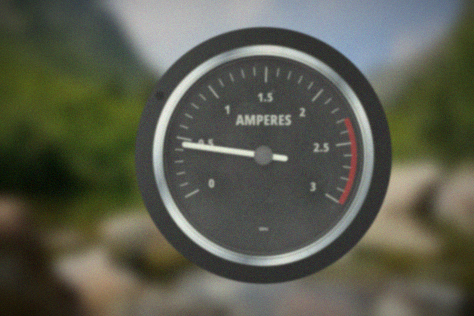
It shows 0.45 A
